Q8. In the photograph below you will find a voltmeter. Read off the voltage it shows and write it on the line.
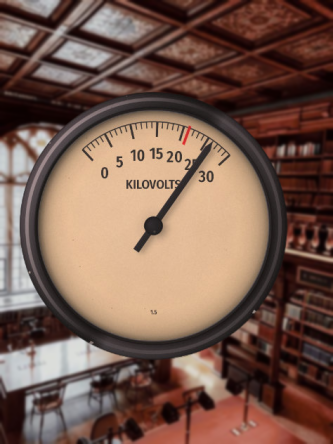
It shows 26 kV
